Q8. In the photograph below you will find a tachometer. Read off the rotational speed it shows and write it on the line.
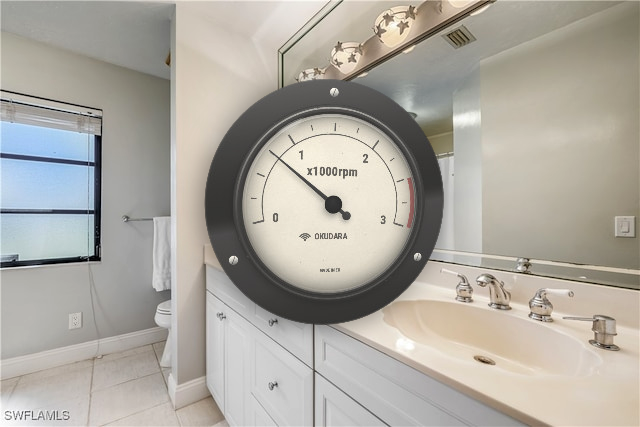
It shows 750 rpm
